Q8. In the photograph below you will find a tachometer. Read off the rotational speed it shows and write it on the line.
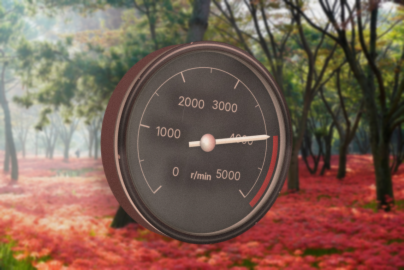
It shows 4000 rpm
